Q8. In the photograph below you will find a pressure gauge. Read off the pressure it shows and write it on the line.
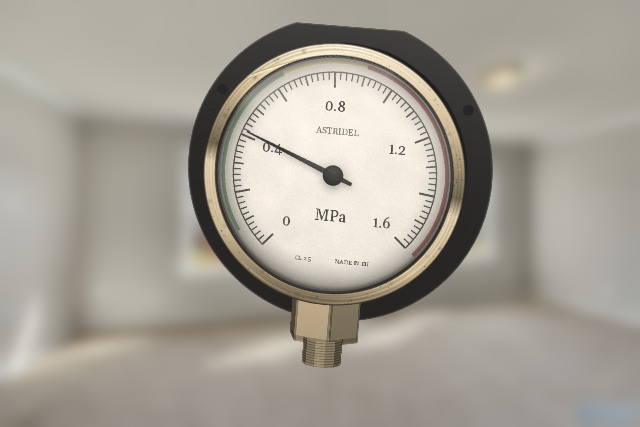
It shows 0.42 MPa
